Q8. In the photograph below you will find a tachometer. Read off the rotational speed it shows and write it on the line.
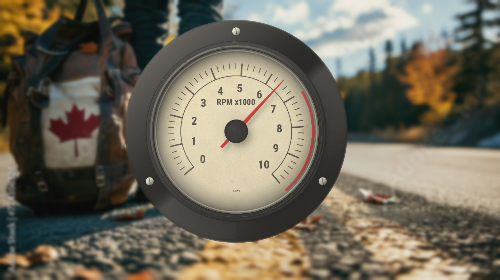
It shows 6400 rpm
